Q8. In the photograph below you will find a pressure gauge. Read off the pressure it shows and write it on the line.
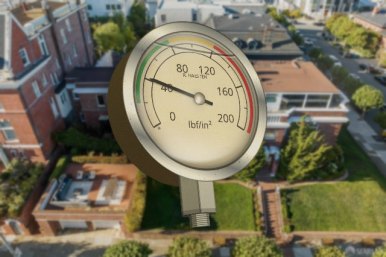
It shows 40 psi
